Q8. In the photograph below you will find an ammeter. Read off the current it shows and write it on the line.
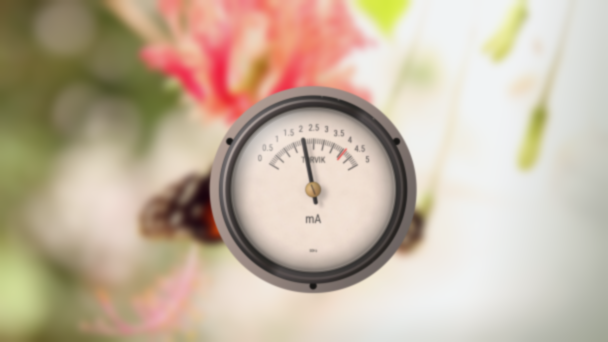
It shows 2 mA
